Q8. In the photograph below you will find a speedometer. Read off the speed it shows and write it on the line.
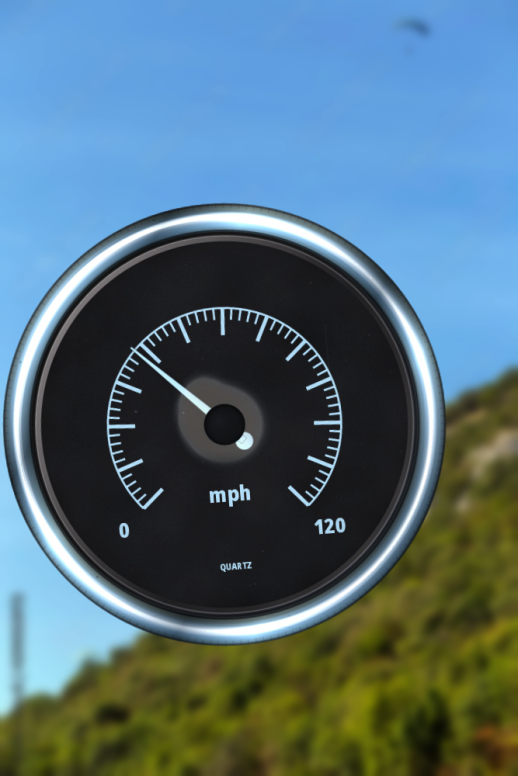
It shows 38 mph
